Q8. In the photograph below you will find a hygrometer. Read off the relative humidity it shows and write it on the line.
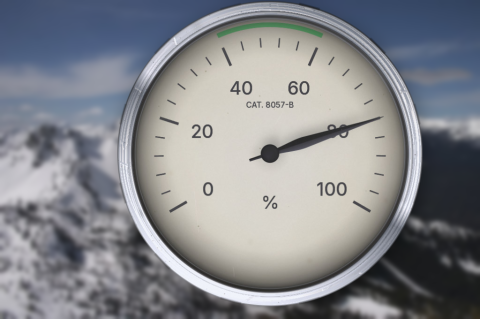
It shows 80 %
